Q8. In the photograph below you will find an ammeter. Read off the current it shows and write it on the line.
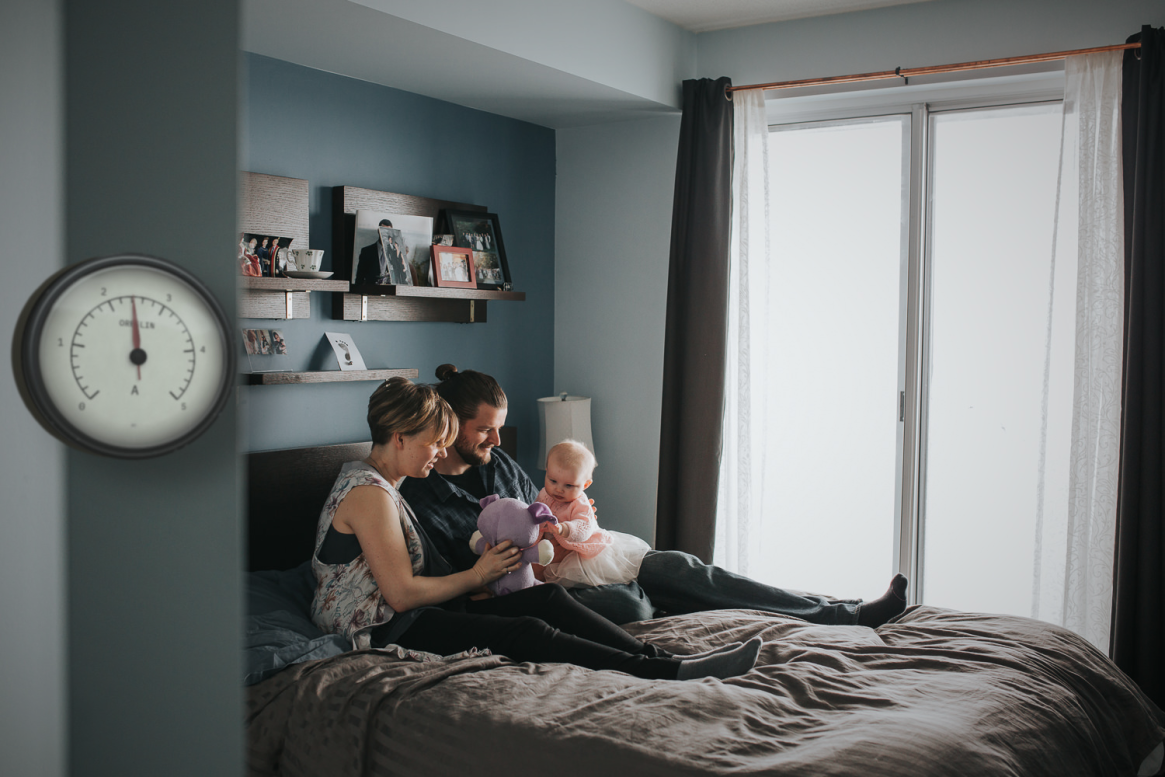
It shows 2.4 A
